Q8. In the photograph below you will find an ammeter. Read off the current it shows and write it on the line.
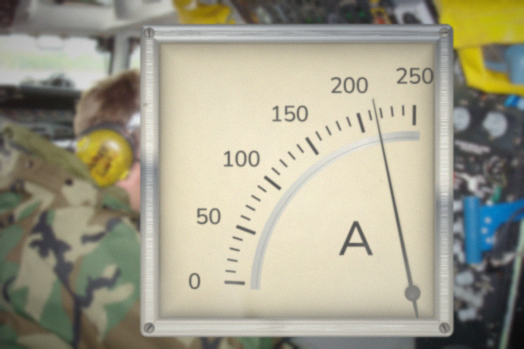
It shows 215 A
